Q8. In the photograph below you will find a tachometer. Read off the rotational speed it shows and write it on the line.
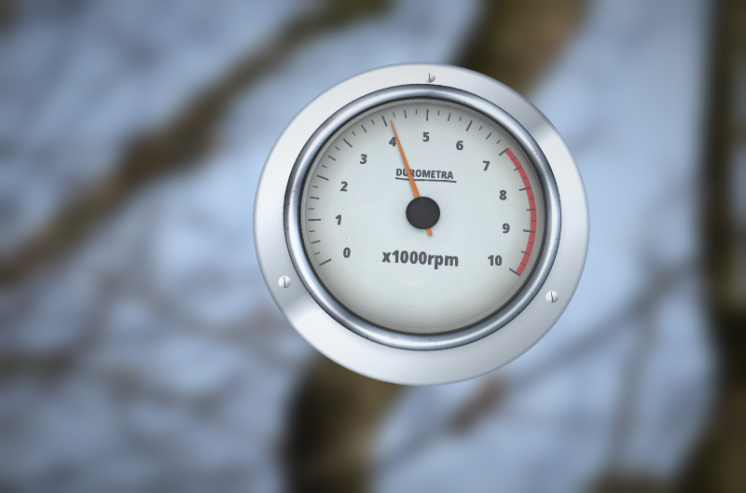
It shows 4125 rpm
